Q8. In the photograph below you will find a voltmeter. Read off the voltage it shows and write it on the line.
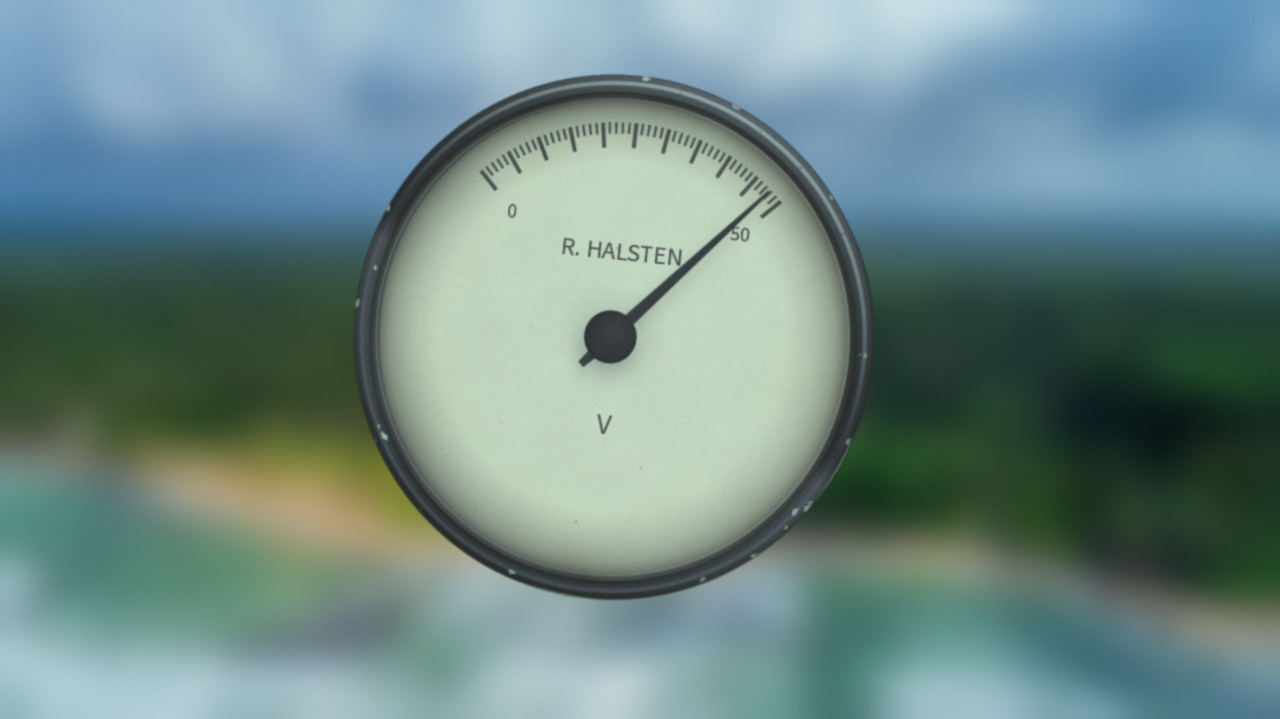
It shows 48 V
